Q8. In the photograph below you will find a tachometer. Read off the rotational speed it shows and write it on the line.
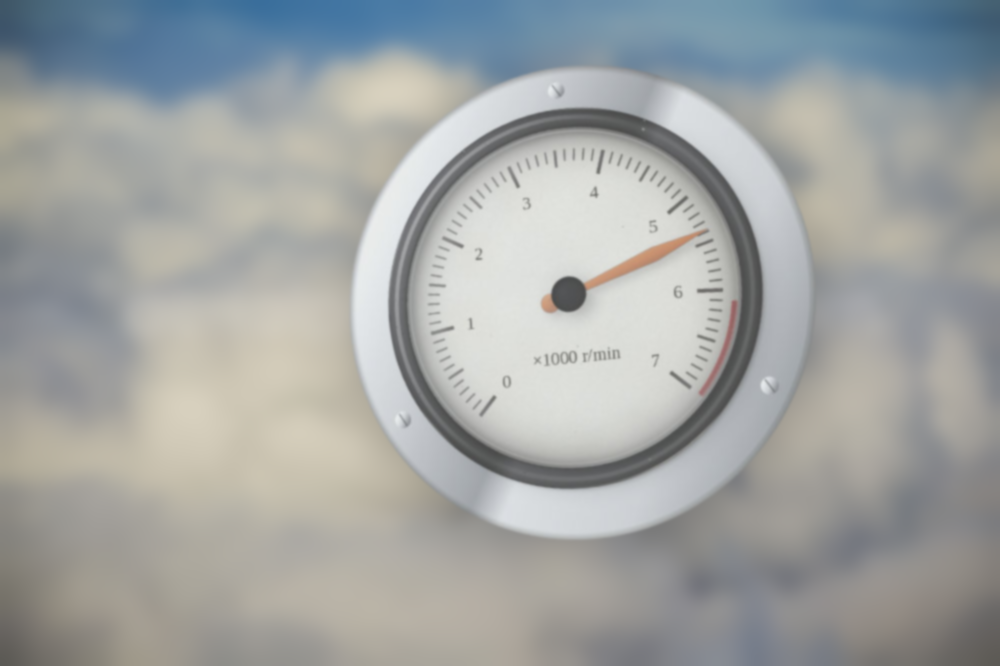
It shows 5400 rpm
